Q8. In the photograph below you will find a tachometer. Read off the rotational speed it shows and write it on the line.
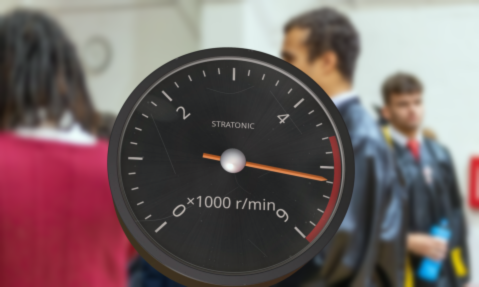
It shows 5200 rpm
